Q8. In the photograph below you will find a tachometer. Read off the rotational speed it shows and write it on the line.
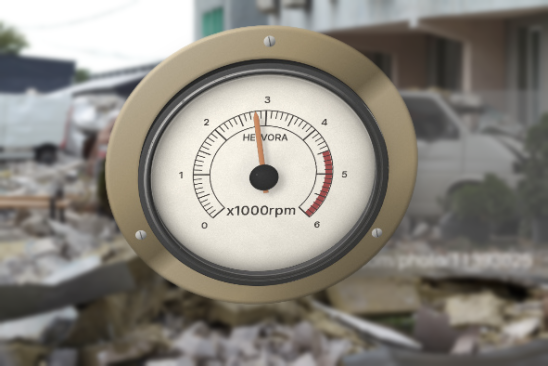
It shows 2800 rpm
